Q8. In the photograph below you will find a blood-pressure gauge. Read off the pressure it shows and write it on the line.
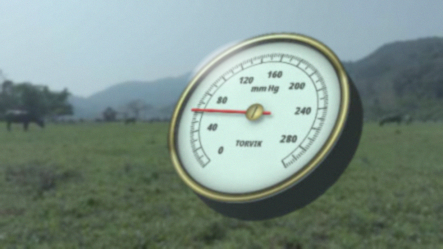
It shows 60 mmHg
